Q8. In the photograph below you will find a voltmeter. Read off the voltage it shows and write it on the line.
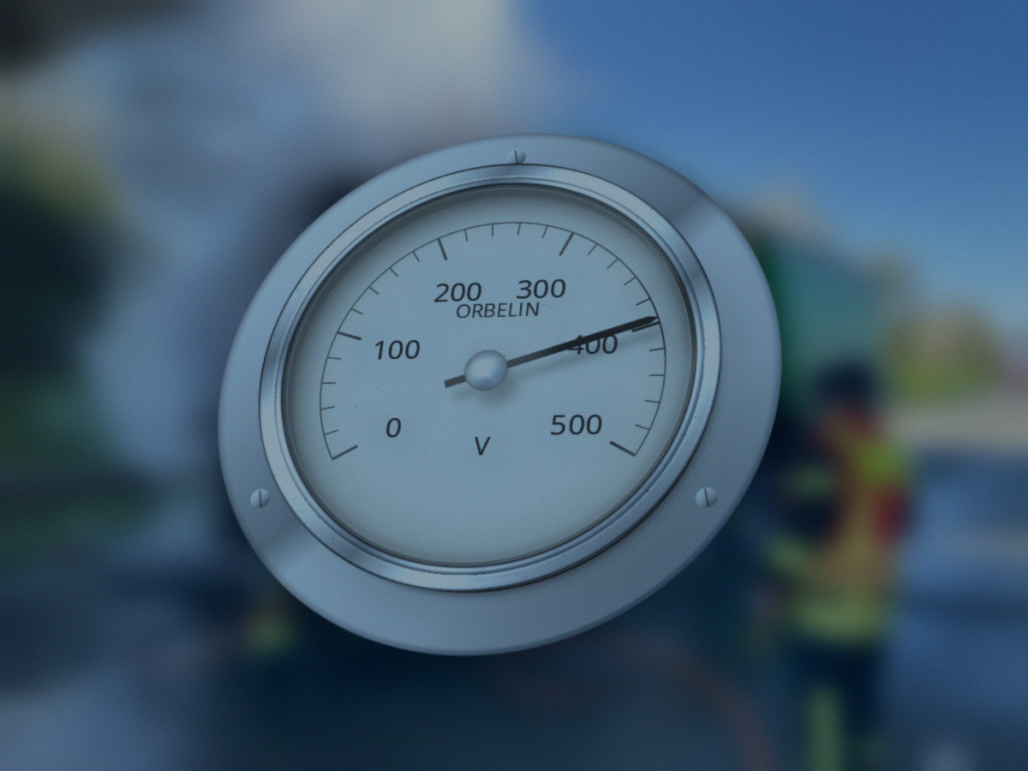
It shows 400 V
